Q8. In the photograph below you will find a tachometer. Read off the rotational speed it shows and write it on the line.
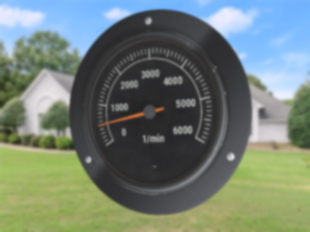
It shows 500 rpm
